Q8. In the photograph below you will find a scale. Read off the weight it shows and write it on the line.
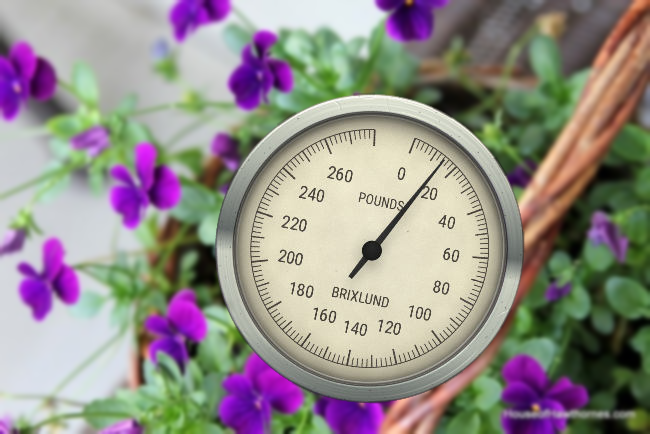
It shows 14 lb
